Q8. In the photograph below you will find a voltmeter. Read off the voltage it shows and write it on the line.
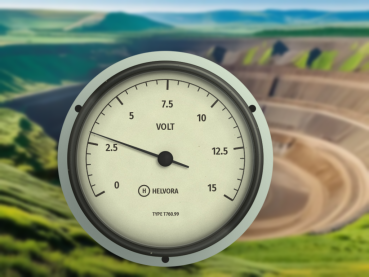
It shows 3 V
